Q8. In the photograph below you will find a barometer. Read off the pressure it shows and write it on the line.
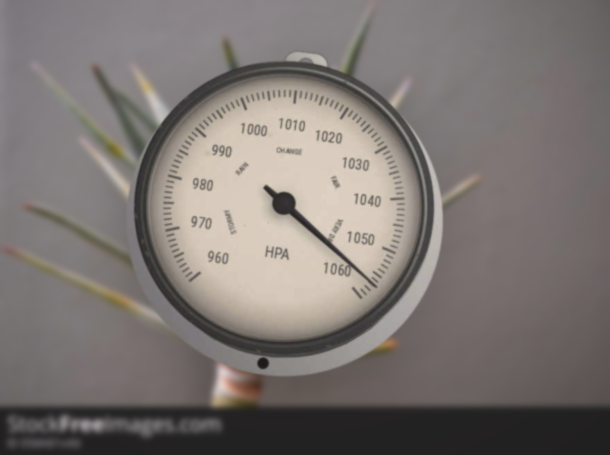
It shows 1057 hPa
